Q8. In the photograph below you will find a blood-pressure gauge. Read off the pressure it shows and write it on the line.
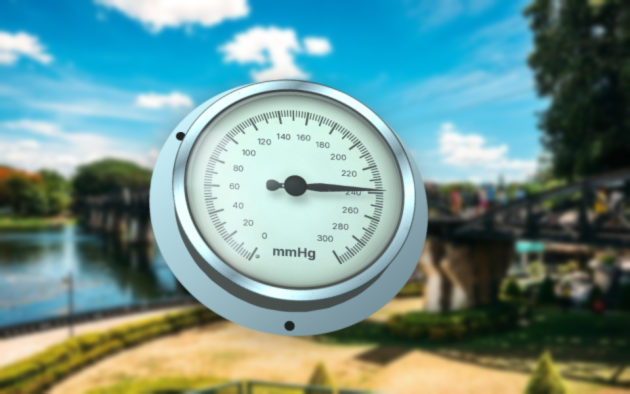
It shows 240 mmHg
